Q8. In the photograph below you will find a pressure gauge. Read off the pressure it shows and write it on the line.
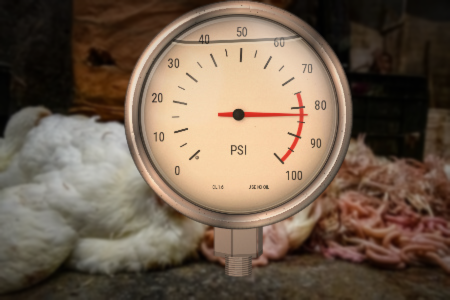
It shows 82.5 psi
